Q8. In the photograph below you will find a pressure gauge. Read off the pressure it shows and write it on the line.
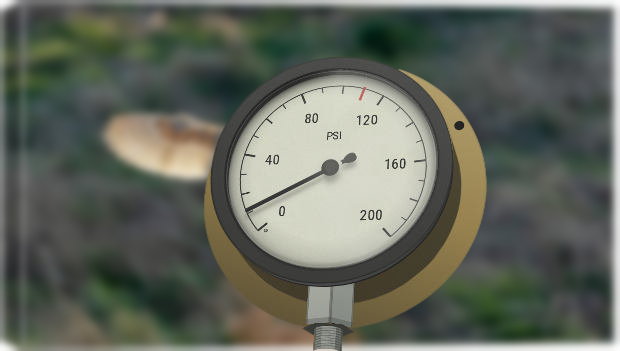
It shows 10 psi
